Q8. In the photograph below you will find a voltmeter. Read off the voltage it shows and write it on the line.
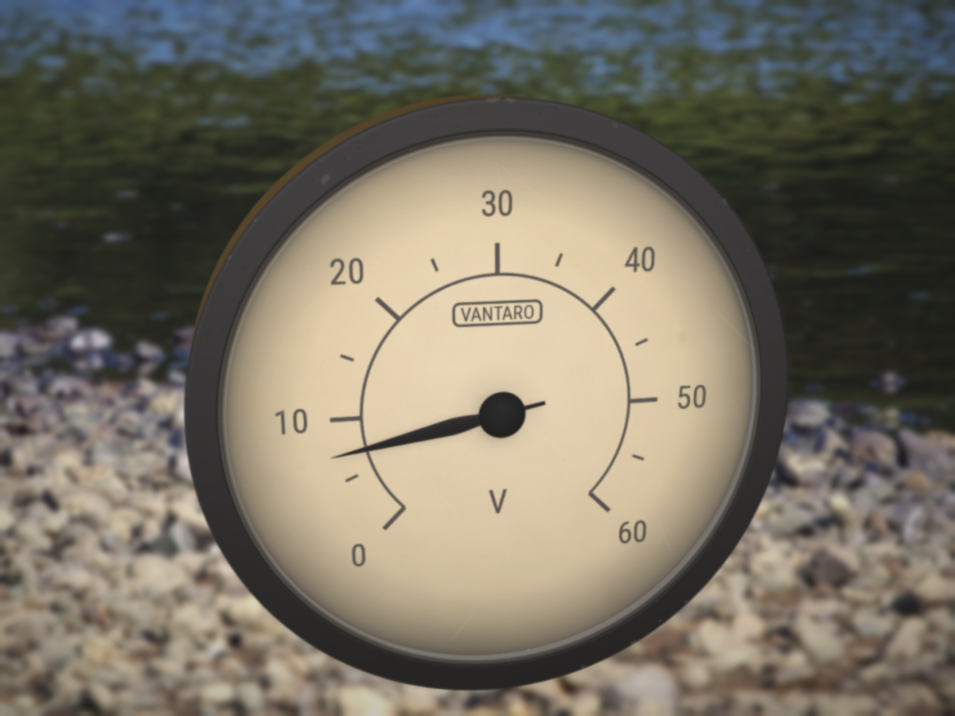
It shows 7.5 V
